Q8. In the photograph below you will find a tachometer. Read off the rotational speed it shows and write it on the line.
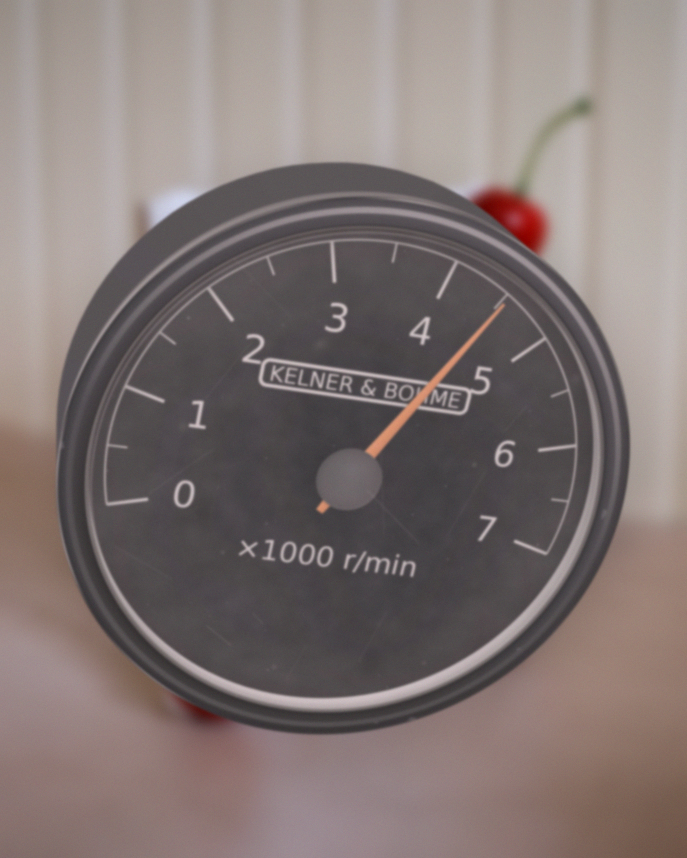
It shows 4500 rpm
